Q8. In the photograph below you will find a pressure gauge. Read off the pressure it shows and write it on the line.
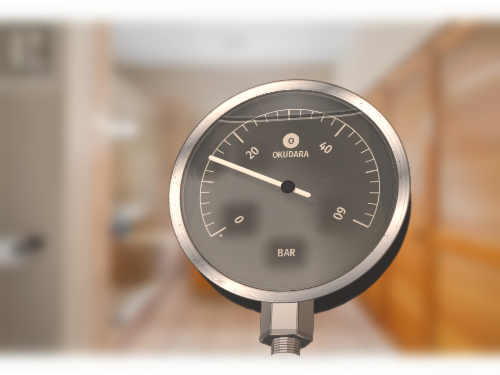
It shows 14 bar
